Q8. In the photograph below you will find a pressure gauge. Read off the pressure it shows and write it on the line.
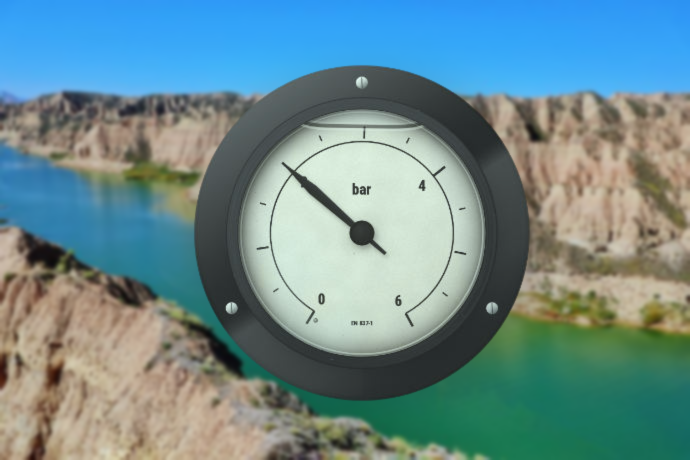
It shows 2 bar
